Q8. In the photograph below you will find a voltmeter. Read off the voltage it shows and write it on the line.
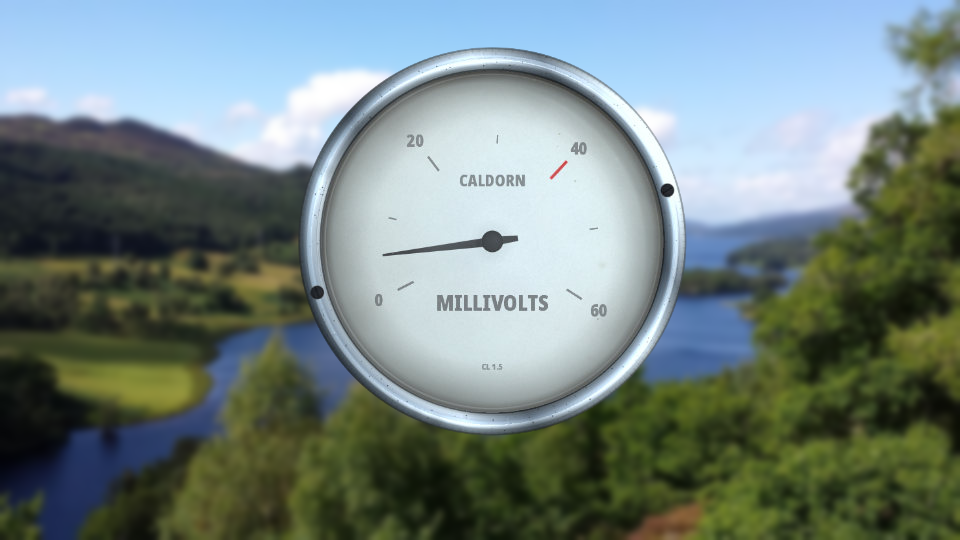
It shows 5 mV
